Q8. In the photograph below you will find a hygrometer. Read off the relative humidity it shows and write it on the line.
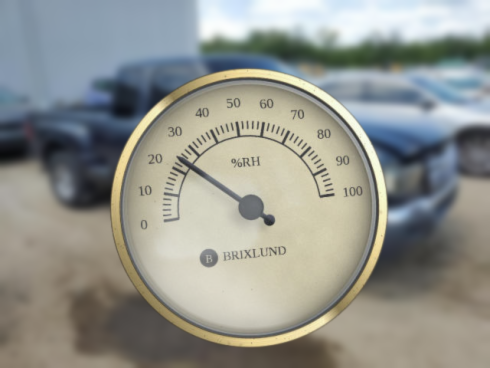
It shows 24 %
